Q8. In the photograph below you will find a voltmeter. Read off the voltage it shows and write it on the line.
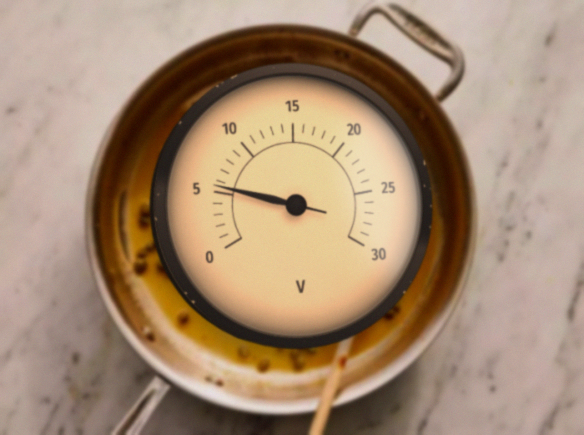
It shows 5.5 V
